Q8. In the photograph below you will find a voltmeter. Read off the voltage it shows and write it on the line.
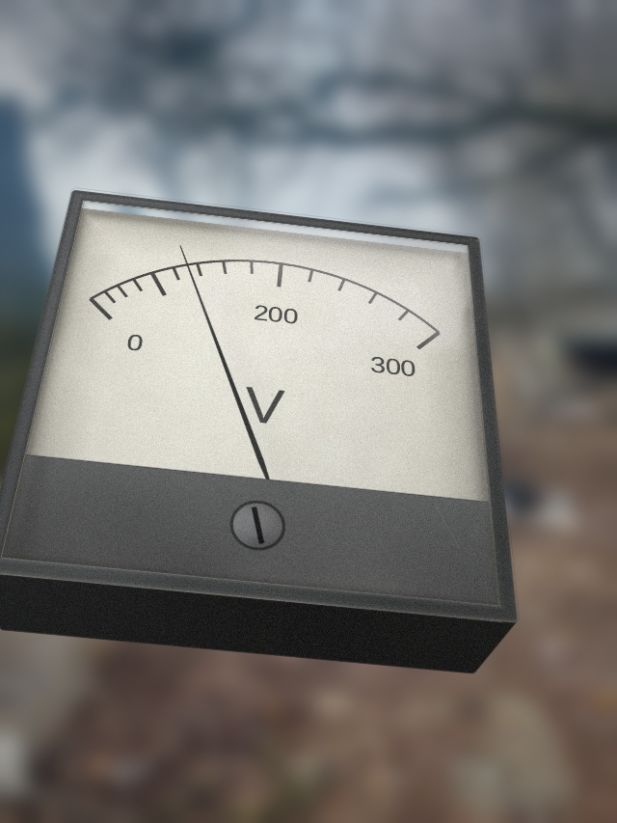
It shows 130 V
